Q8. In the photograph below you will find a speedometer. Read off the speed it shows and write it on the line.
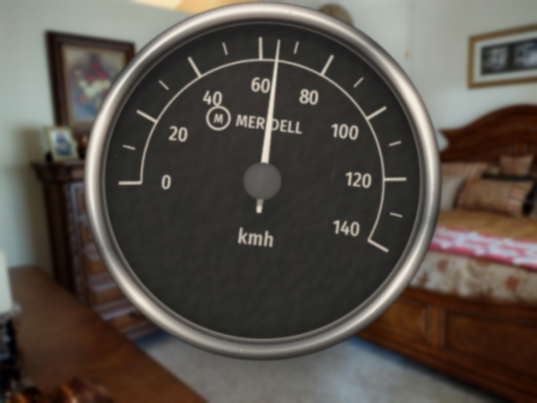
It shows 65 km/h
